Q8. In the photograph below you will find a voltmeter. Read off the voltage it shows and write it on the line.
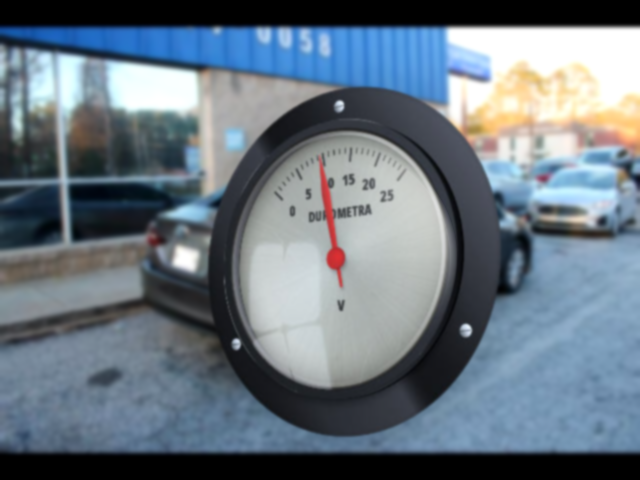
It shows 10 V
